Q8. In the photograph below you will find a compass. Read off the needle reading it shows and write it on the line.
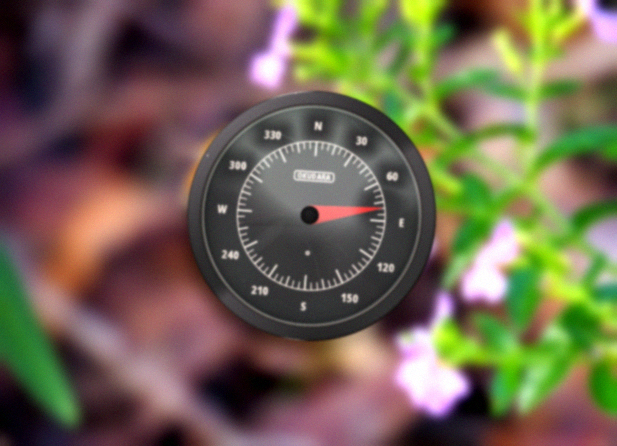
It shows 80 °
